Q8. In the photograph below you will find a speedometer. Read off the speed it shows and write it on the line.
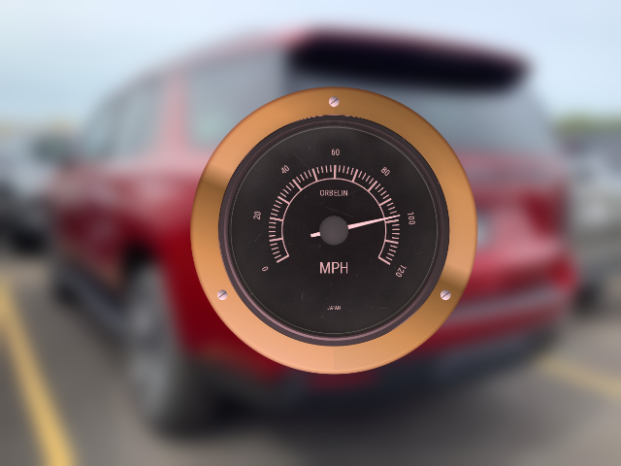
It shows 98 mph
